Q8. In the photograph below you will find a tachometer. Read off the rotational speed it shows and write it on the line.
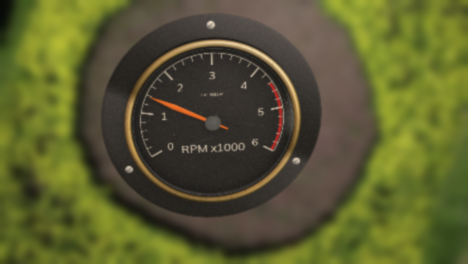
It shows 1400 rpm
